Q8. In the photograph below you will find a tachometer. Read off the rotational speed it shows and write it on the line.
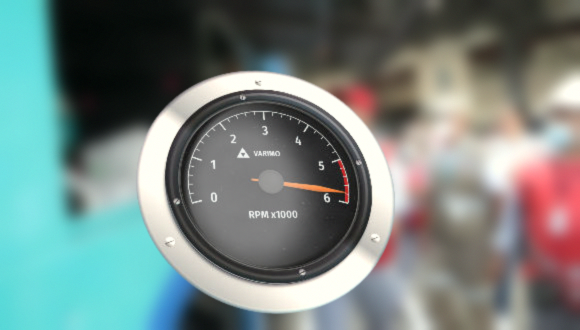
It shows 5800 rpm
